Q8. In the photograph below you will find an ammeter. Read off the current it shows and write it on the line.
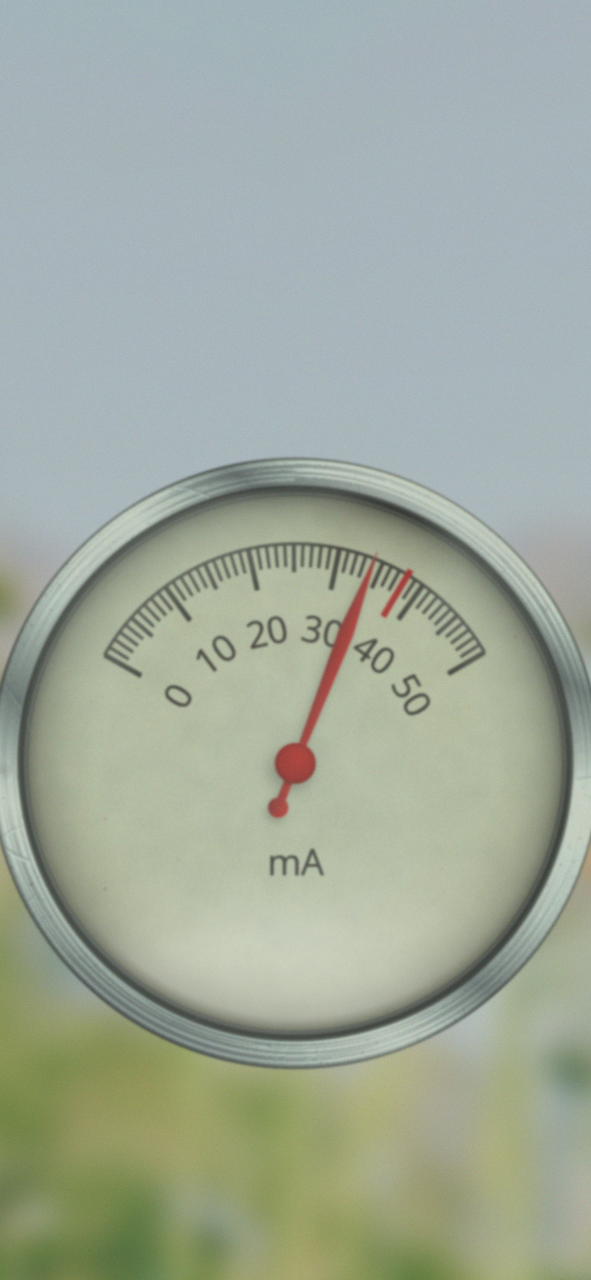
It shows 34 mA
